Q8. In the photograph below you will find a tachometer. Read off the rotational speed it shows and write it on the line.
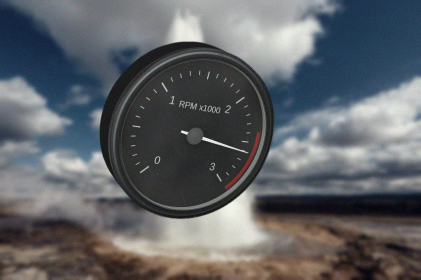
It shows 2600 rpm
